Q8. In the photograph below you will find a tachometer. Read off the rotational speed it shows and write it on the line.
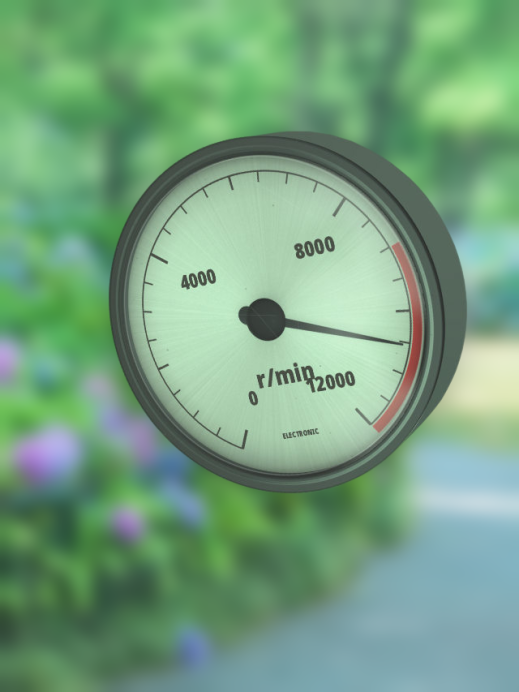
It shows 10500 rpm
